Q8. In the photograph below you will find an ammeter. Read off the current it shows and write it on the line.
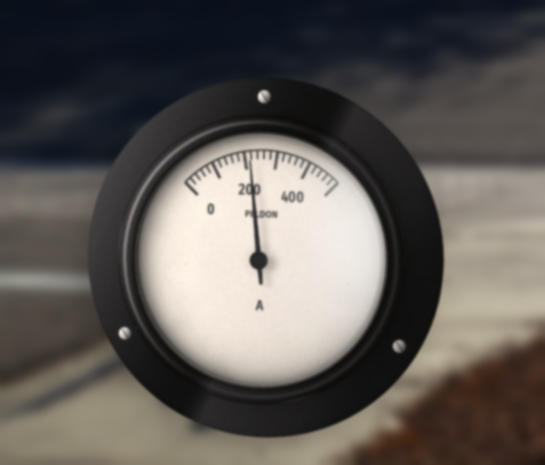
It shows 220 A
